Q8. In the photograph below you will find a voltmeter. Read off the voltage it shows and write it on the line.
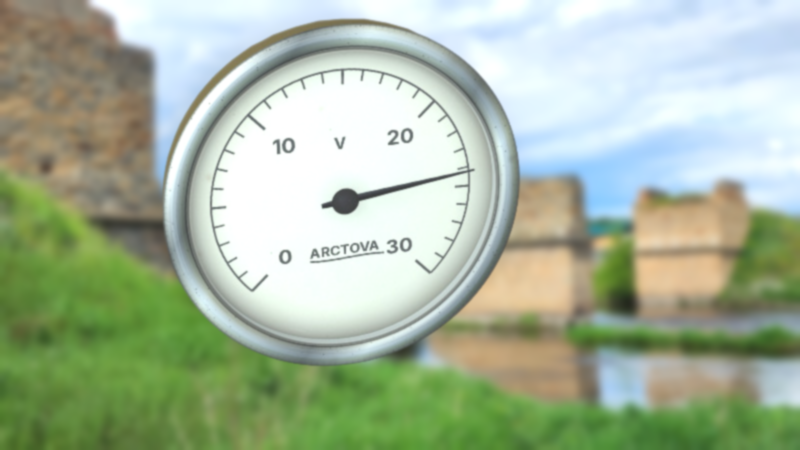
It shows 24 V
